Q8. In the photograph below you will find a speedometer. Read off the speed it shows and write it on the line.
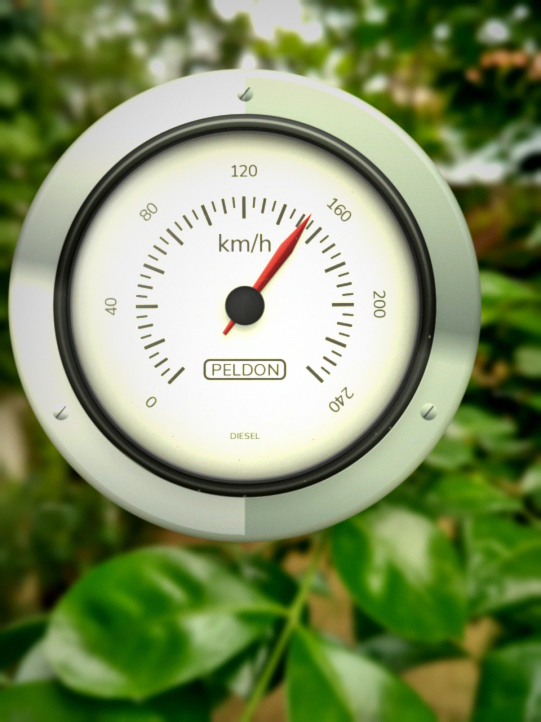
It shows 152.5 km/h
